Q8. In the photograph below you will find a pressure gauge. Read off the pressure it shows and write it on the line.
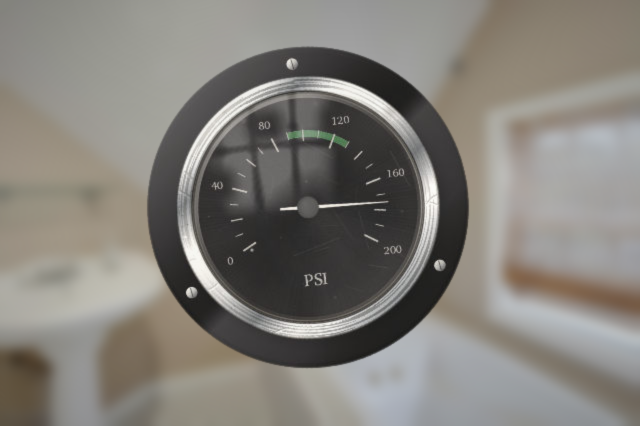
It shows 175 psi
